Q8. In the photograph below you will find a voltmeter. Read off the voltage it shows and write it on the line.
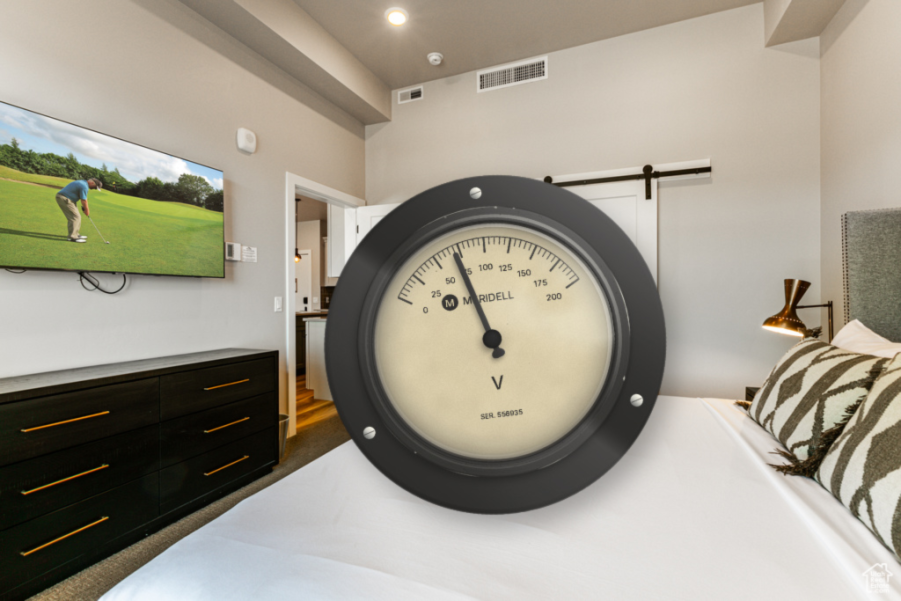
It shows 70 V
